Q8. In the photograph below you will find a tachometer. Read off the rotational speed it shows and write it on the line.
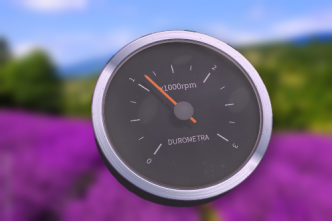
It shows 1125 rpm
